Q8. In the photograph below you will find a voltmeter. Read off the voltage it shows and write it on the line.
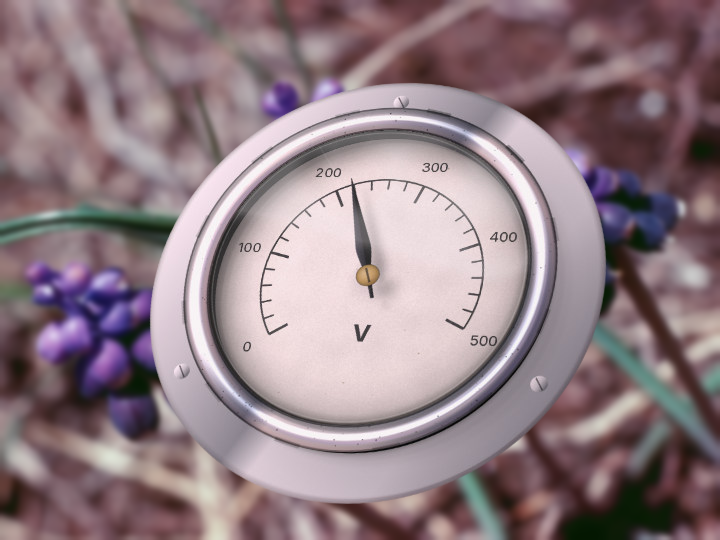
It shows 220 V
